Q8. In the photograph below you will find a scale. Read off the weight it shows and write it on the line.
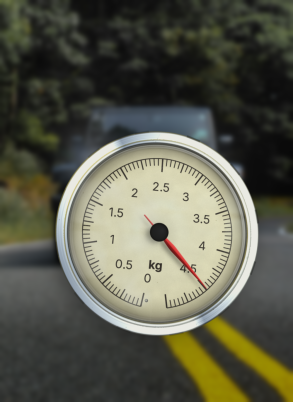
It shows 4.5 kg
